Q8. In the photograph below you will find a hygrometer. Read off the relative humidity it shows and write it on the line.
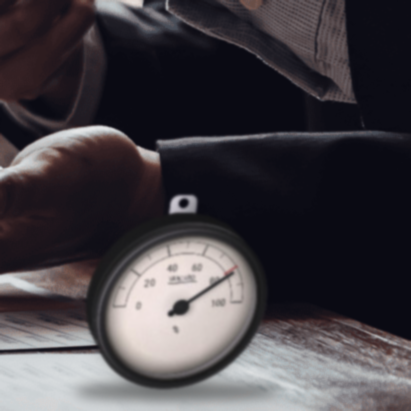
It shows 80 %
